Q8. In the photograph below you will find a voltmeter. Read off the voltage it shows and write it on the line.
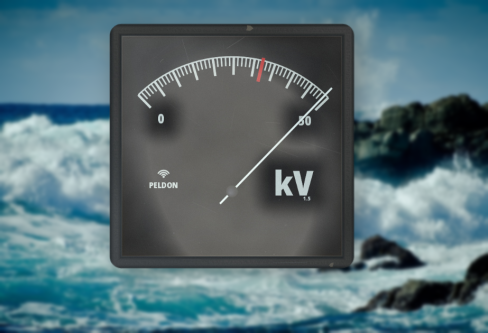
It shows 49 kV
